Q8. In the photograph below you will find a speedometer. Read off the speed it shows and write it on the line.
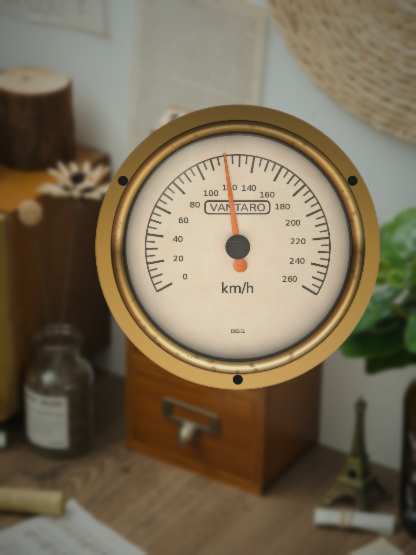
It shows 120 km/h
